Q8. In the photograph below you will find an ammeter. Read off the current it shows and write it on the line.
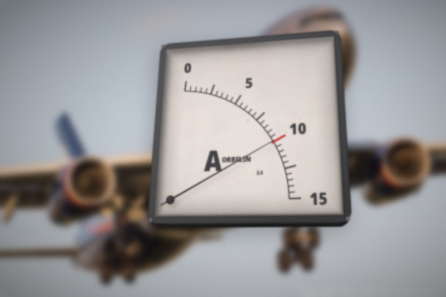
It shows 10 A
